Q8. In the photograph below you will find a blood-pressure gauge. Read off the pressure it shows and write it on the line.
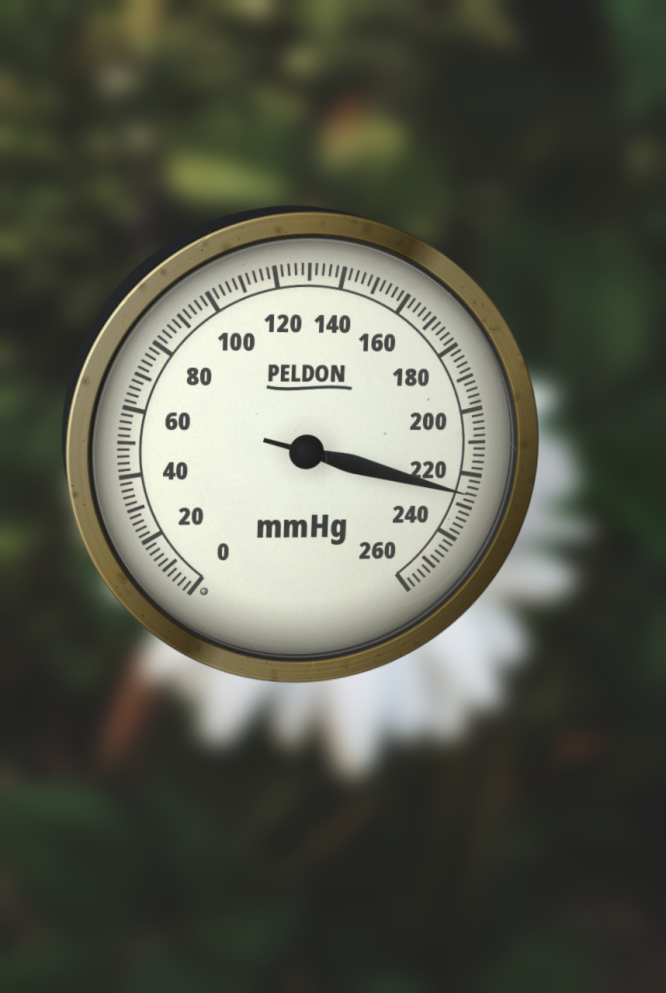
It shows 226 mmHg
